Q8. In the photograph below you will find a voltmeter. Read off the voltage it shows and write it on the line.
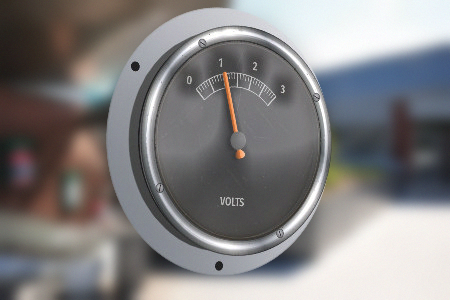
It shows 1 V
